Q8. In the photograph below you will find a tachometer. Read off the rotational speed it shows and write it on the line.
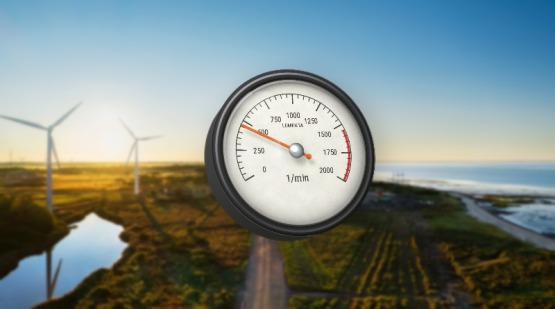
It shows 450 rpm
